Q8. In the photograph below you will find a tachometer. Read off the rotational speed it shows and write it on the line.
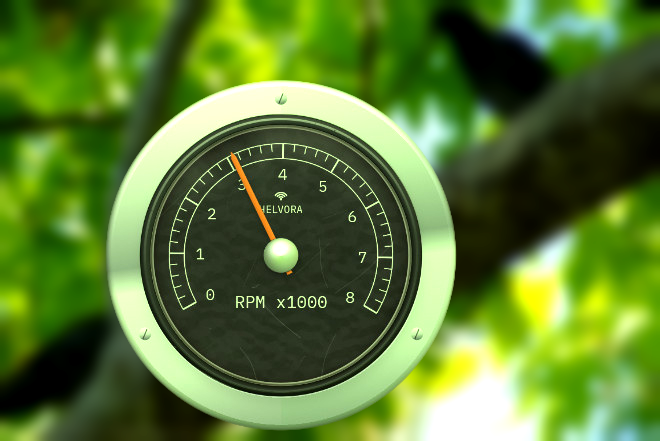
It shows 3100 rpm
